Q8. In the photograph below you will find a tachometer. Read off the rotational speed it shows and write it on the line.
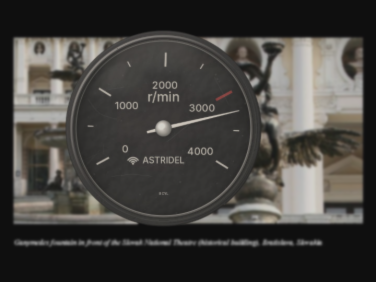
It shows 3250 rpm
